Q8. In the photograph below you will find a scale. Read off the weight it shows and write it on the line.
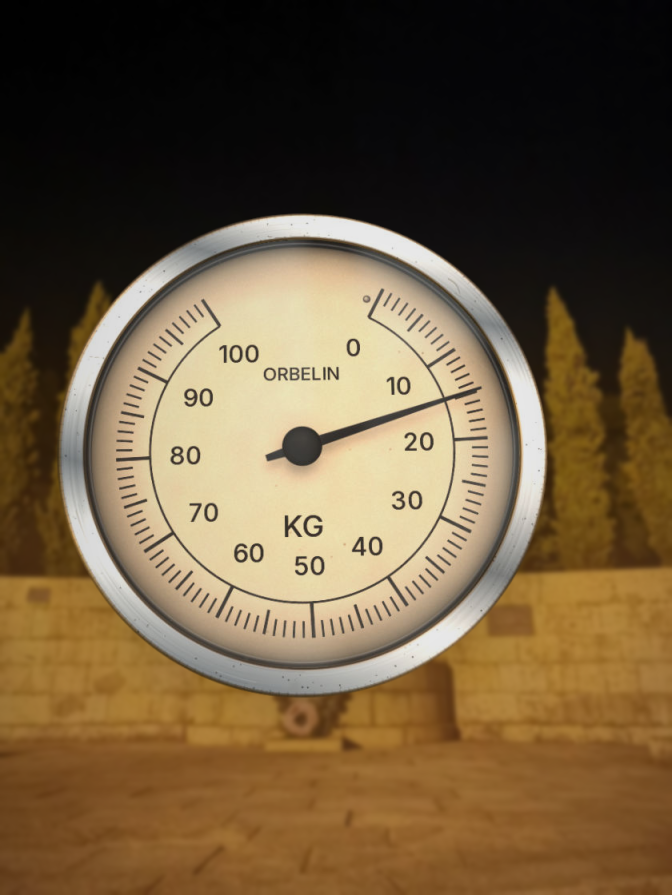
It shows 15 kg
